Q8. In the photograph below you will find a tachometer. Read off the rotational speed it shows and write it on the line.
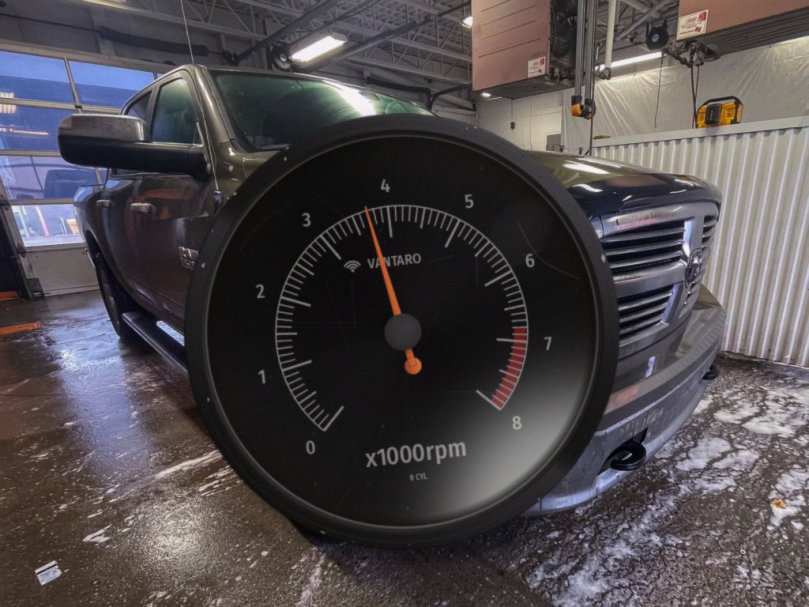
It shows 3700 rpm
